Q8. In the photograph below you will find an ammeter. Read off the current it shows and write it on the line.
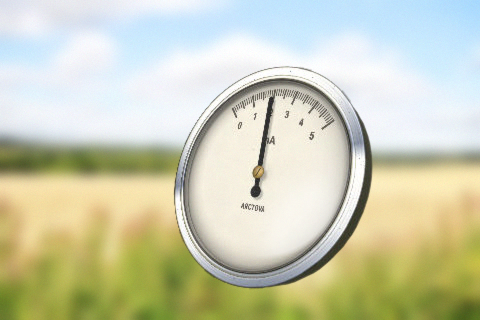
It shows 2 mA
